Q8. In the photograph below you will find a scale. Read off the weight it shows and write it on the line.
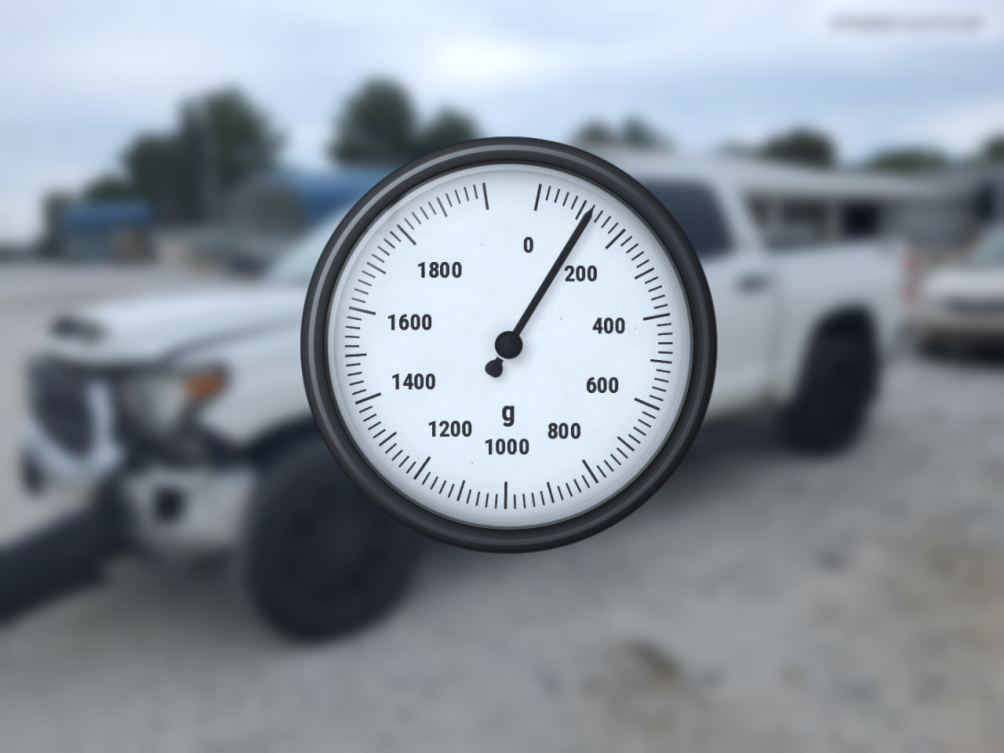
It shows 120 g
